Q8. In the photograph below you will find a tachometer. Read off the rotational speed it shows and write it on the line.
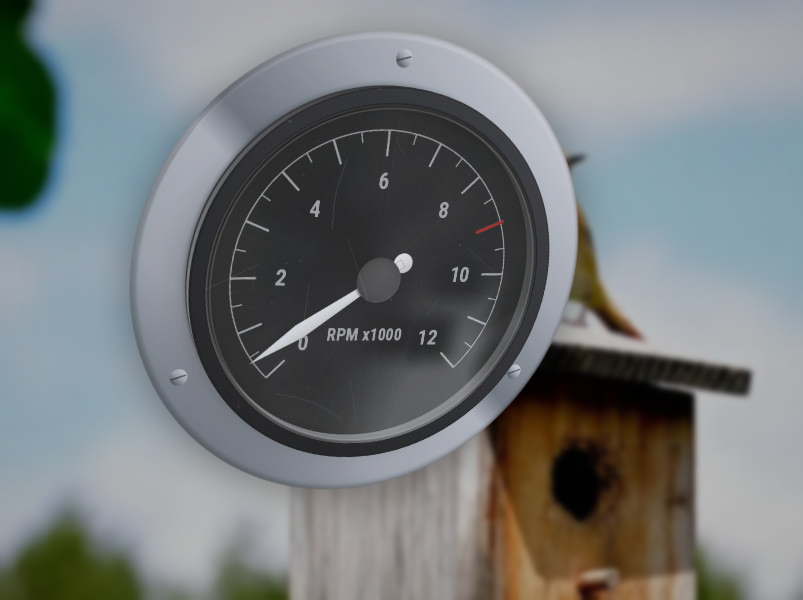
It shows 500 rpm
